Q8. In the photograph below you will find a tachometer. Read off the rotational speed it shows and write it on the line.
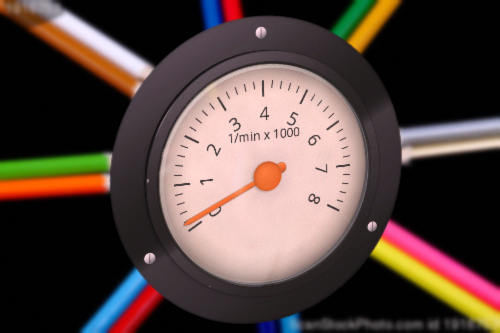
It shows 200 rpm
